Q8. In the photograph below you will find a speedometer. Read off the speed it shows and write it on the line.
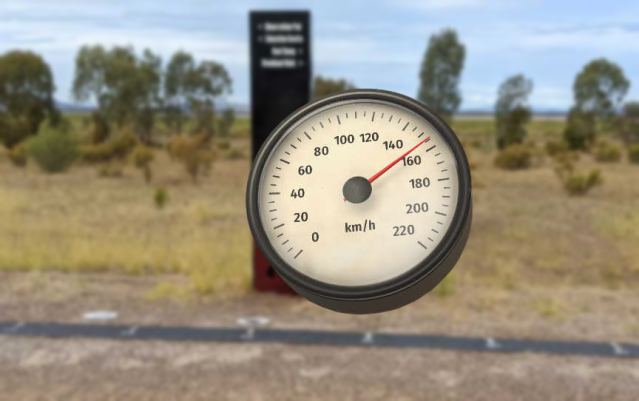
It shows 155 km/h
